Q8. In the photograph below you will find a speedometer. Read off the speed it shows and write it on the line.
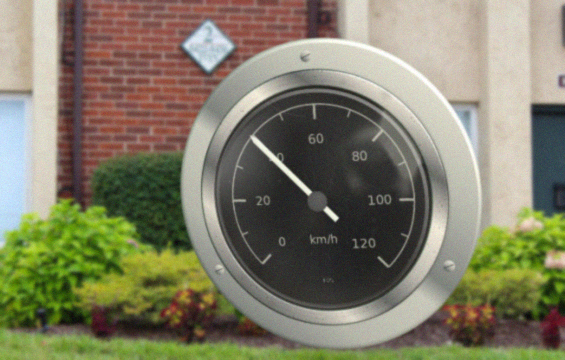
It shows 40 km/h
